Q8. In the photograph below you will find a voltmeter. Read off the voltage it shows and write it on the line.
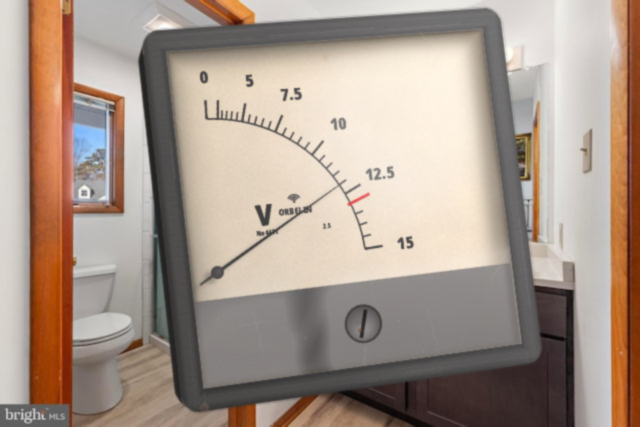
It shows 12 V
